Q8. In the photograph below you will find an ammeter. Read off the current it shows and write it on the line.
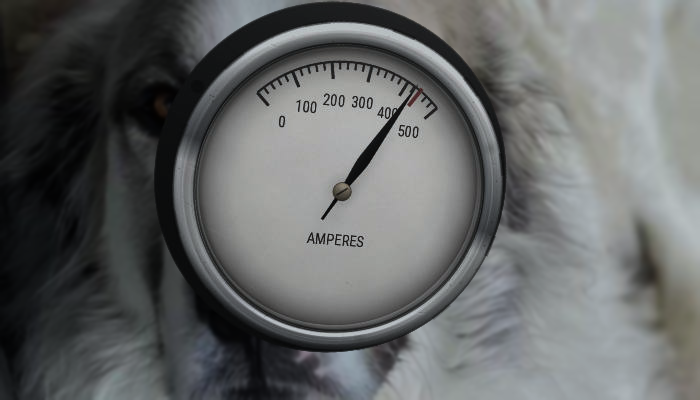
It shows 420 A
